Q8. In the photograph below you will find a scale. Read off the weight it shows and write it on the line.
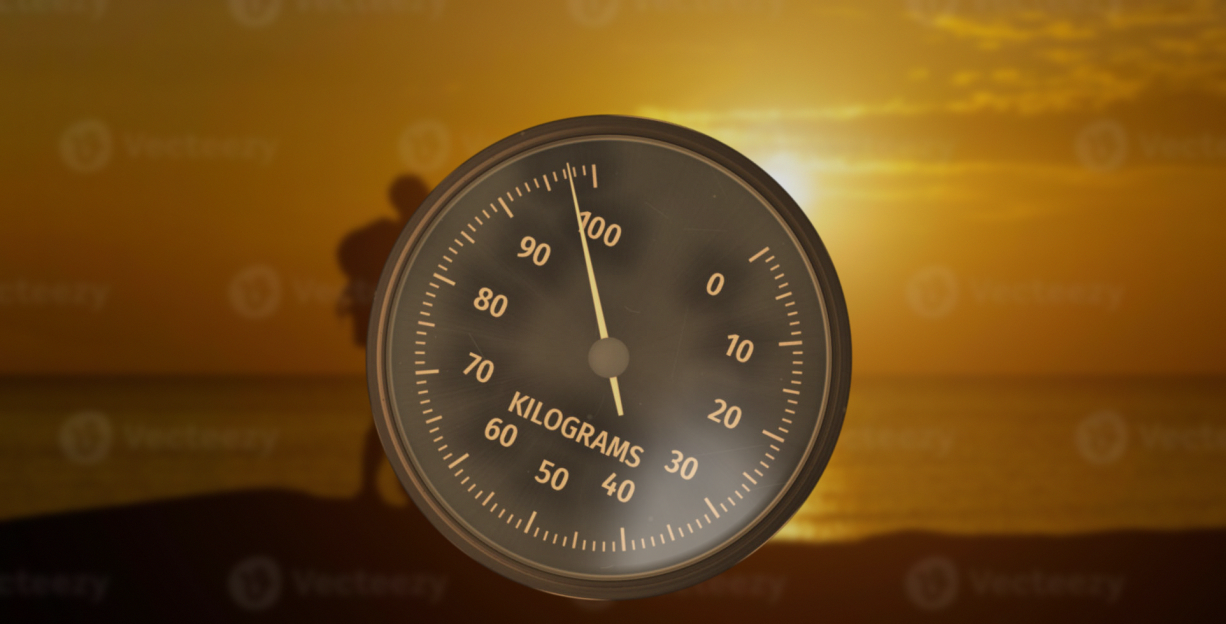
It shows 97.5 kg
